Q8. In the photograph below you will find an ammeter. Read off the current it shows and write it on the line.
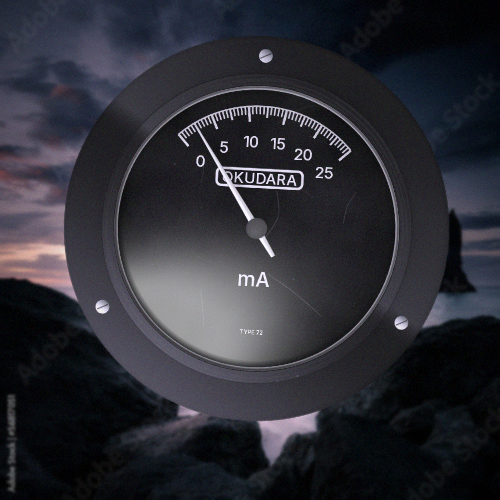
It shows 2.5 mA
